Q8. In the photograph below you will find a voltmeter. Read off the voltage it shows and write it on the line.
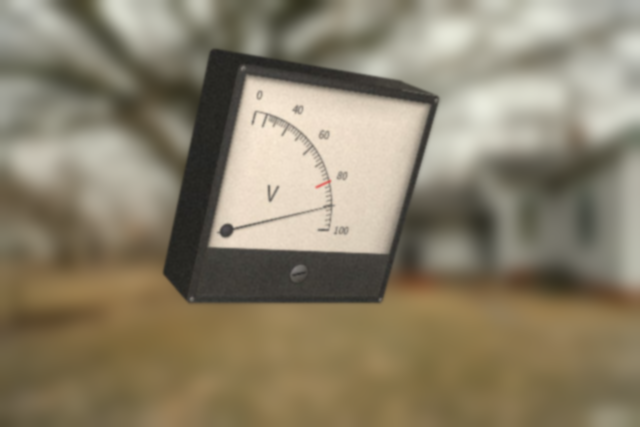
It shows 90 V
